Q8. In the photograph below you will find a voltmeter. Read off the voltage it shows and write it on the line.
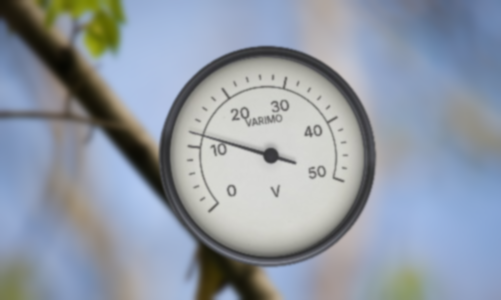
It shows 12 V
